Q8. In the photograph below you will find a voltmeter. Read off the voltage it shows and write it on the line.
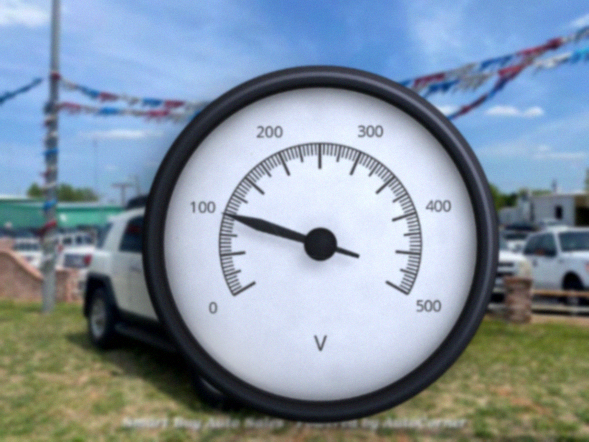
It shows 100 V
